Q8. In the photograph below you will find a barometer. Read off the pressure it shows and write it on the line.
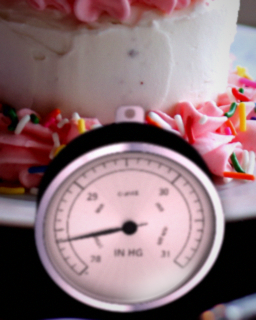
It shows 28.4 inHg
